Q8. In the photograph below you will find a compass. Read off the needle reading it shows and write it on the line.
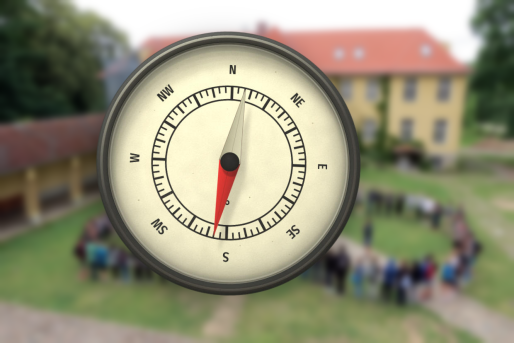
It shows 190 °
